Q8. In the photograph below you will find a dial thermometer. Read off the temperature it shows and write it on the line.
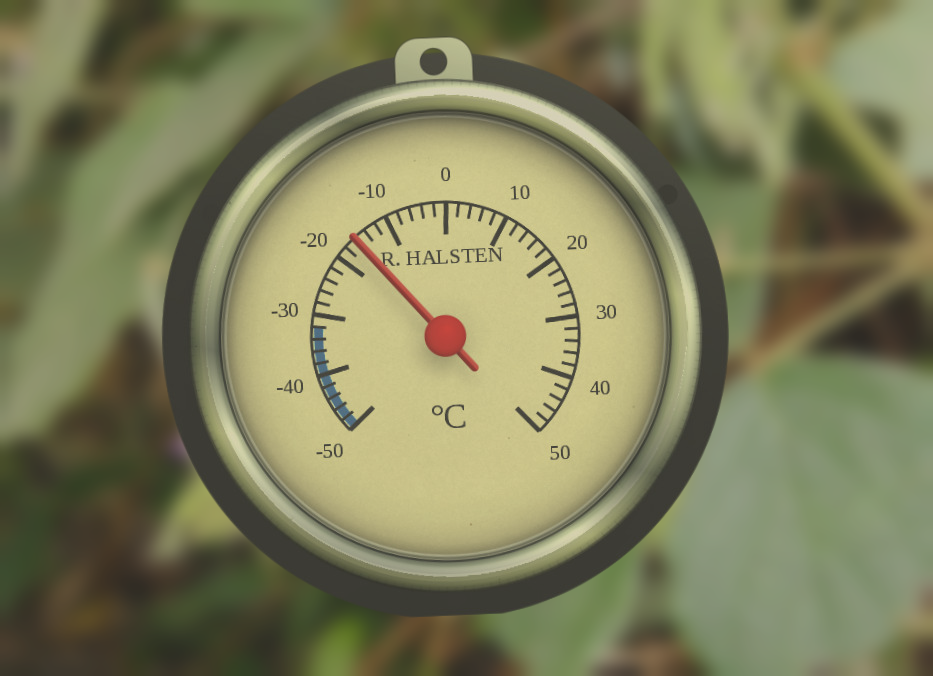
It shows -16 °C
